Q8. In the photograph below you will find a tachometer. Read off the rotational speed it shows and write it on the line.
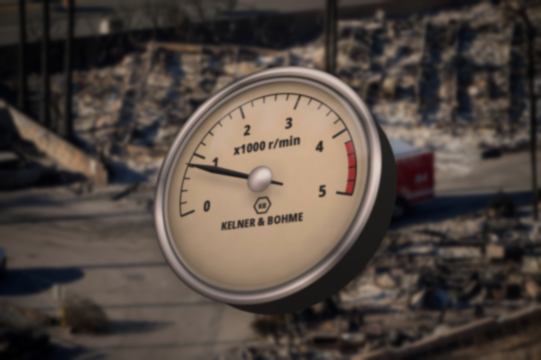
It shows 800 rpm
